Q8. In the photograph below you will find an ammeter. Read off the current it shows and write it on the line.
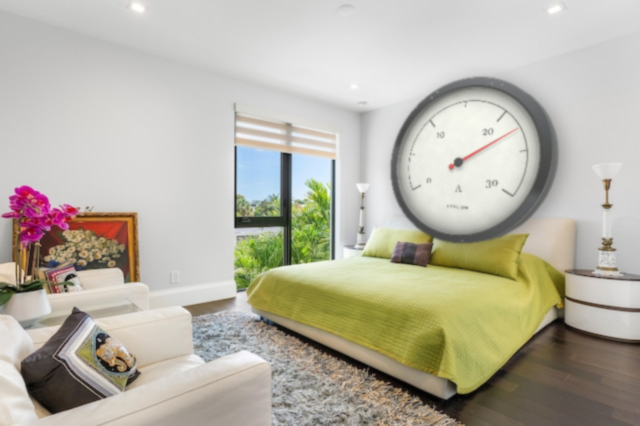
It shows 22.5 A
